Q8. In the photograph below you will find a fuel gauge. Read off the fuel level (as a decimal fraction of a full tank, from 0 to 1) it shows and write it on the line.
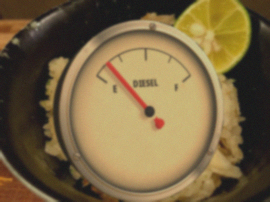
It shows 0.125
